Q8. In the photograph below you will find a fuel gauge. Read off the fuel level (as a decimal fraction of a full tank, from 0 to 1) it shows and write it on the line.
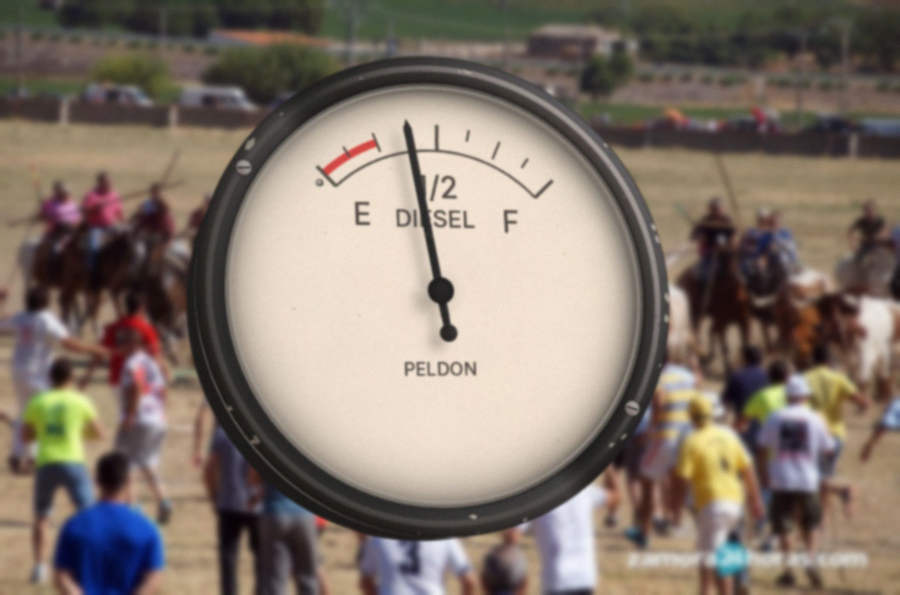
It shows 0.375
